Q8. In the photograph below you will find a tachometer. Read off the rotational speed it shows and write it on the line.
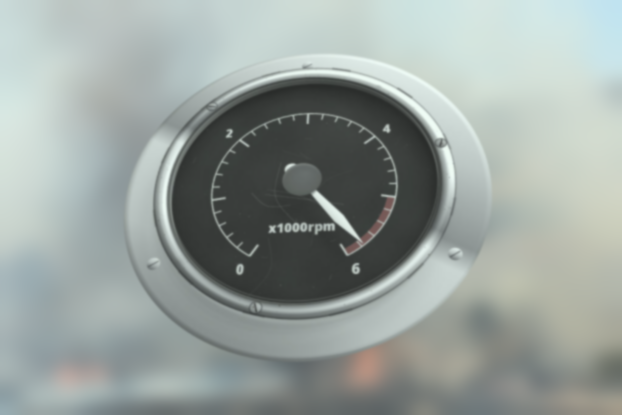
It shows 5800 rpm
